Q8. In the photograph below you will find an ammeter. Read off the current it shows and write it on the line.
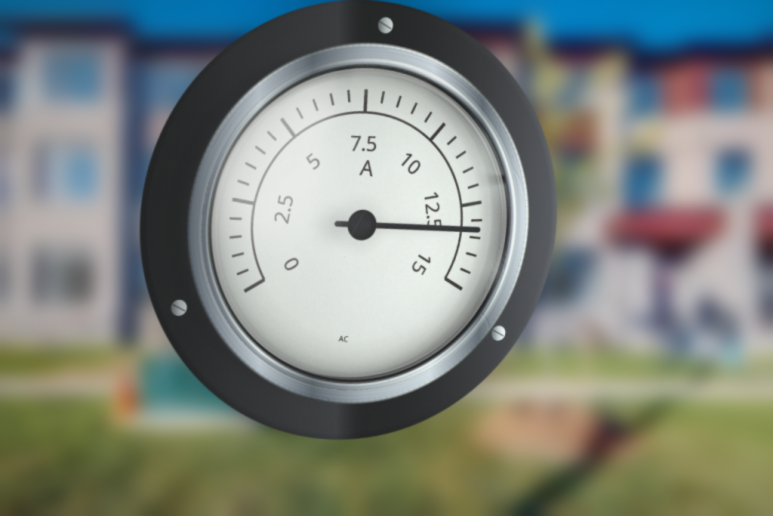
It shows 13.25 A
